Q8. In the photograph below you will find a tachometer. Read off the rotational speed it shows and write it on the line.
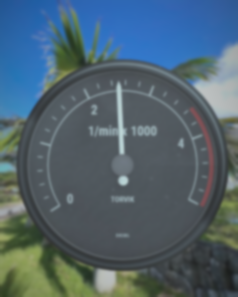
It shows 2500 rpm
